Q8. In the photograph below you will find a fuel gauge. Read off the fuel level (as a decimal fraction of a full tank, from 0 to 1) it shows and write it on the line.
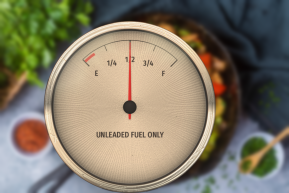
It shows 0.5
